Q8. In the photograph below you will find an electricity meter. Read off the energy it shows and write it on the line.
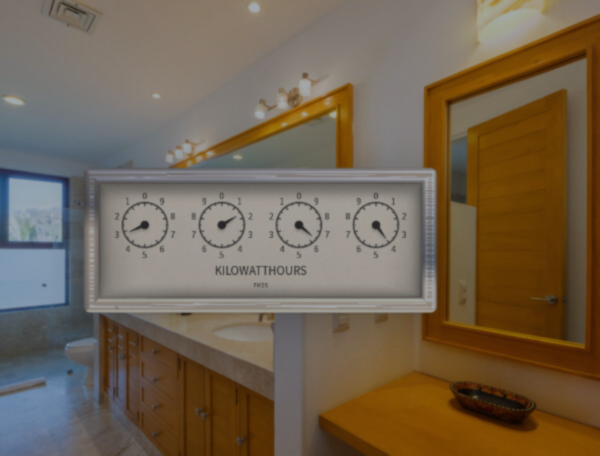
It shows 3164 kWh
